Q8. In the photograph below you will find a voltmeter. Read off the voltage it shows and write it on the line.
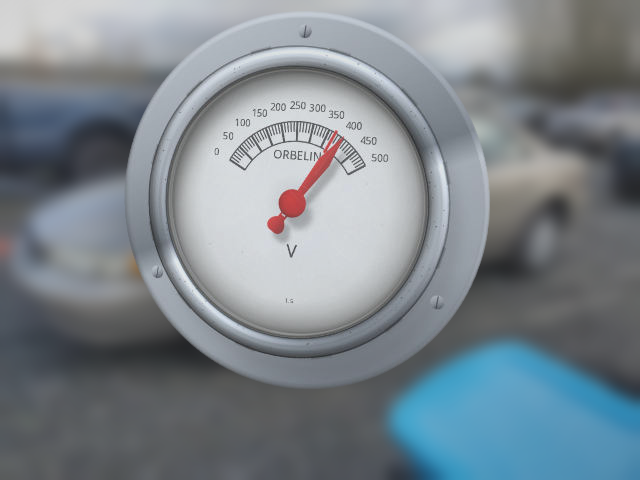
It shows 400 V
